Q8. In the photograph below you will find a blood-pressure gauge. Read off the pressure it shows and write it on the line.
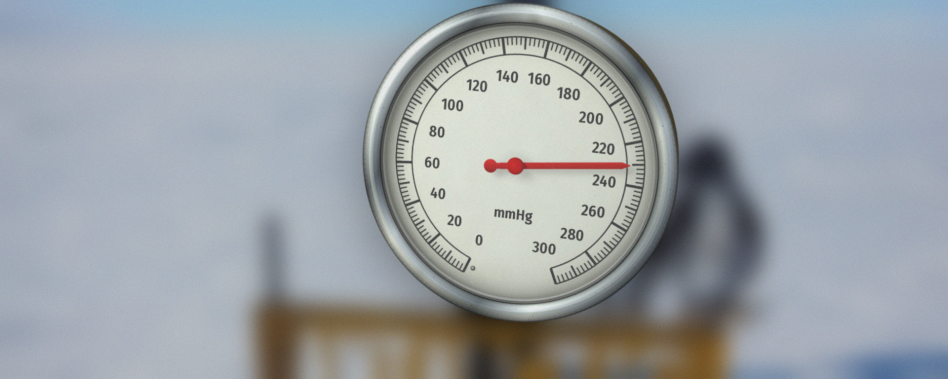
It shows 230 mmHg
